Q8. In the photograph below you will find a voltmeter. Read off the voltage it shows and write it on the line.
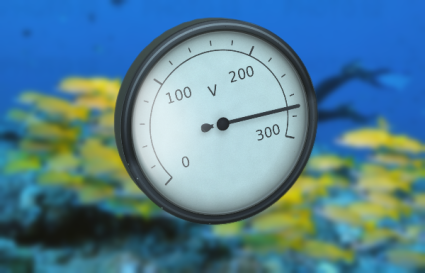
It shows 270 V
